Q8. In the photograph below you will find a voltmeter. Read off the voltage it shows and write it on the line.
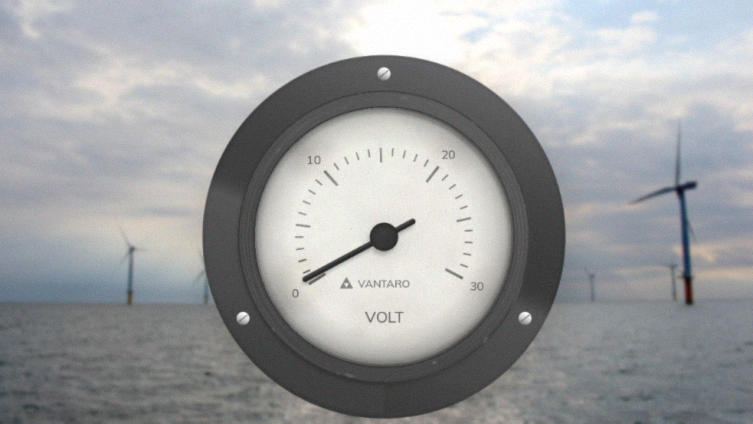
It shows 0.5 V
